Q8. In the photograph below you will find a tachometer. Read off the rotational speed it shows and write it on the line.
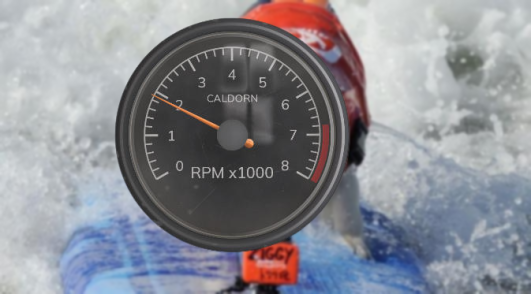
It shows 1900 rpm
